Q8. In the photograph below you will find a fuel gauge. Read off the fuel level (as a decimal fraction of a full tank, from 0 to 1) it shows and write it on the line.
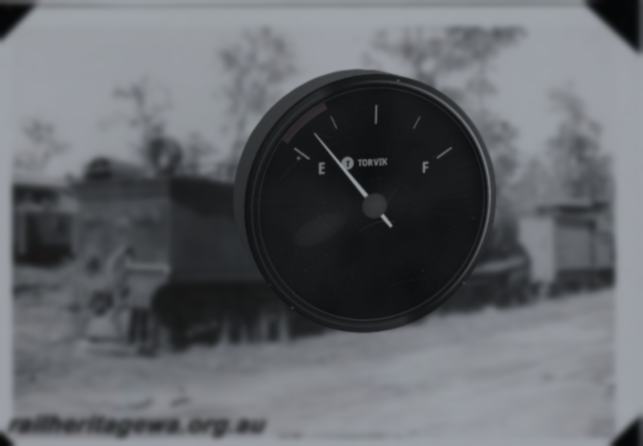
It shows 0.125
